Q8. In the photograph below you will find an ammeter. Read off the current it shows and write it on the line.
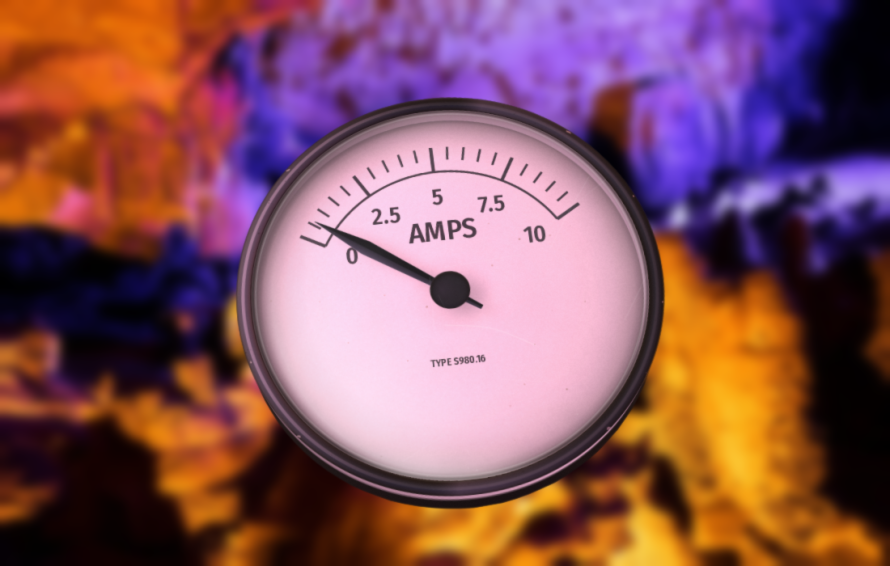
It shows 0.5 A
